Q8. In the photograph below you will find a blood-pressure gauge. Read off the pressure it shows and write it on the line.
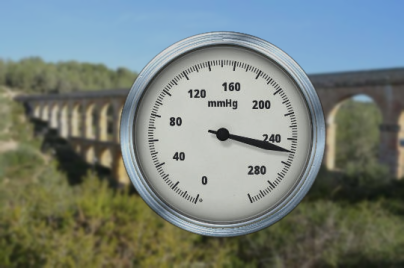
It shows 250 mmHg
